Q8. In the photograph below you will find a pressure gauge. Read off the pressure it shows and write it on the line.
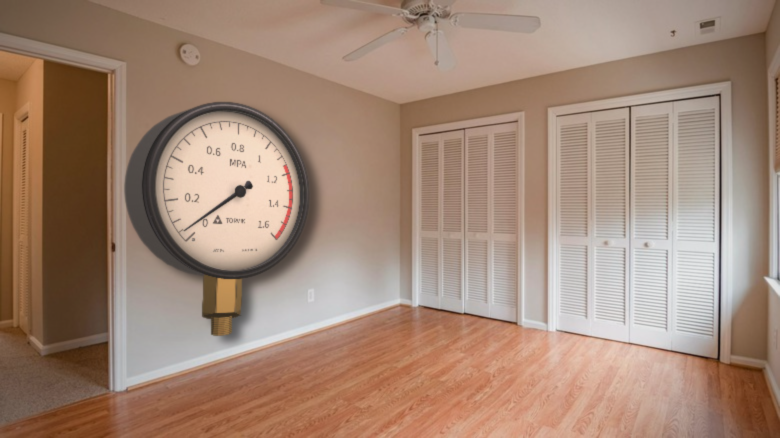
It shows 0.05 MPa
